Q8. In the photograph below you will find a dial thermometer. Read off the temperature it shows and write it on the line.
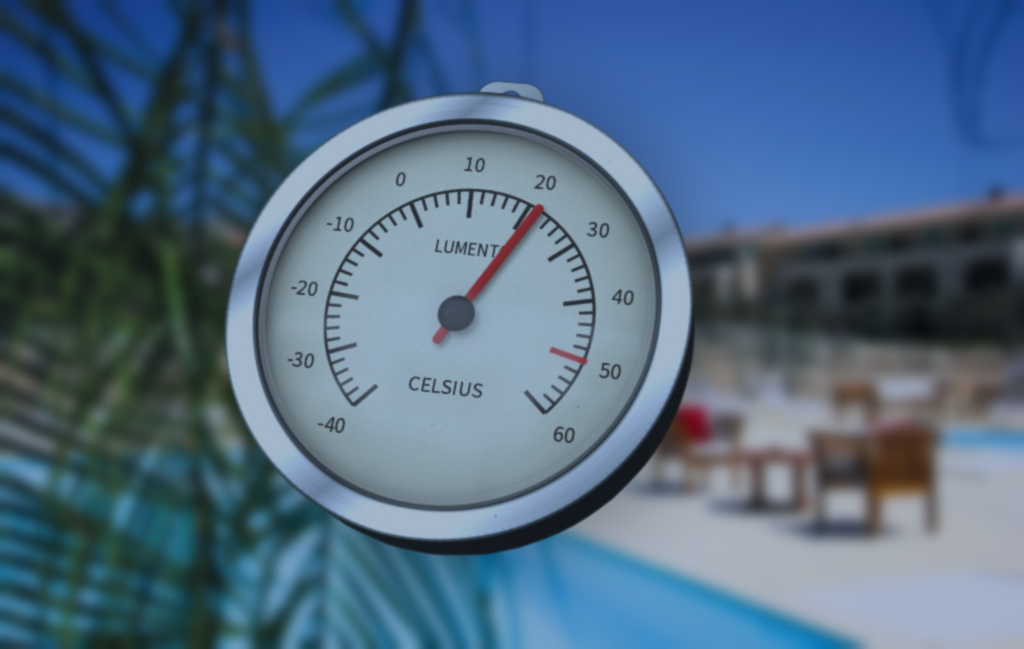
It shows 22 °C
